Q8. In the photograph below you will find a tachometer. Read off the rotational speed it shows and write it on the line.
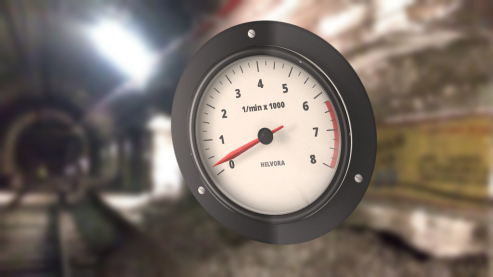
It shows 250 rpm
